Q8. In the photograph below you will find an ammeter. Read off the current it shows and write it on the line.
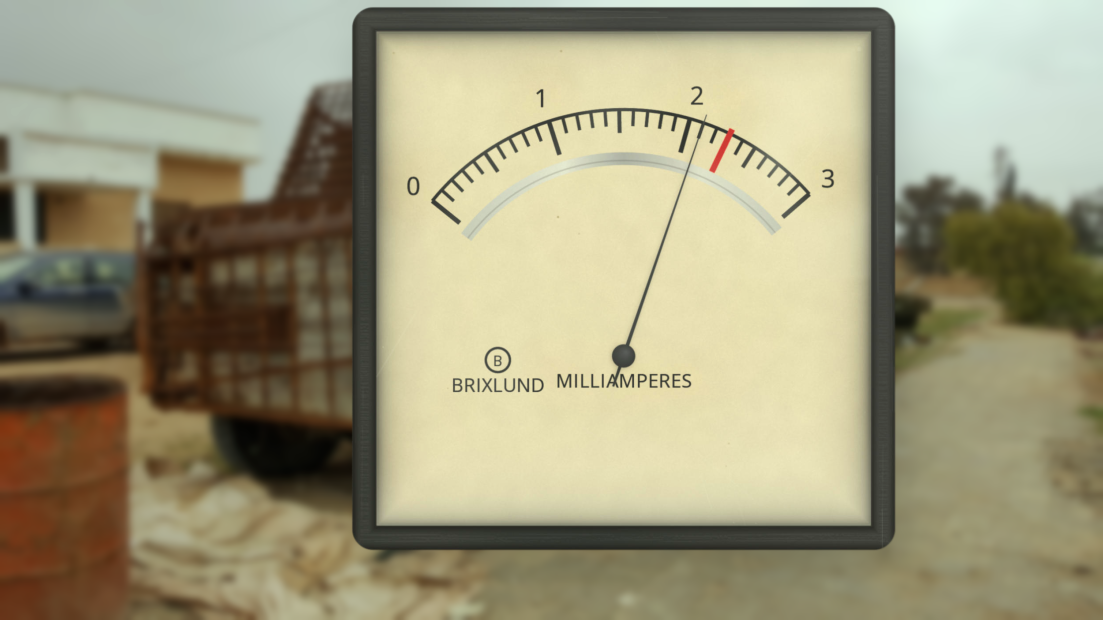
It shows 2.1 mA
